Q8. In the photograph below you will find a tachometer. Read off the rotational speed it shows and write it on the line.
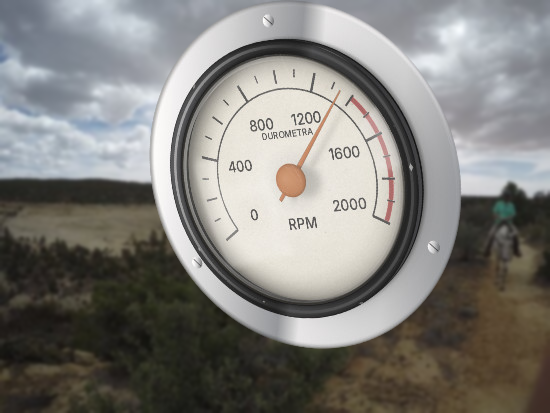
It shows 1350 rpm
